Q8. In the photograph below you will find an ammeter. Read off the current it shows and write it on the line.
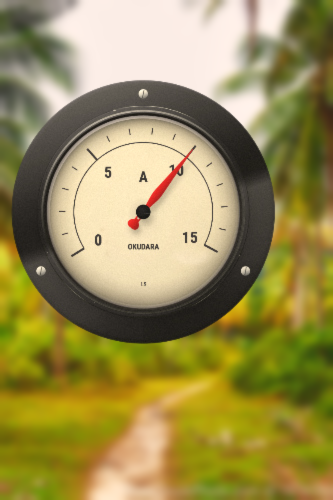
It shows 10 A
